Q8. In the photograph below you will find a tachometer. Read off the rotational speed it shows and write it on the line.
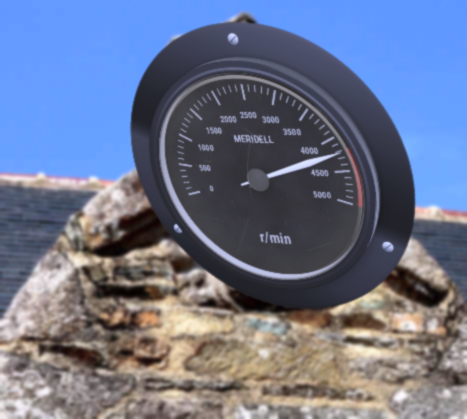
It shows 4200 rpm
